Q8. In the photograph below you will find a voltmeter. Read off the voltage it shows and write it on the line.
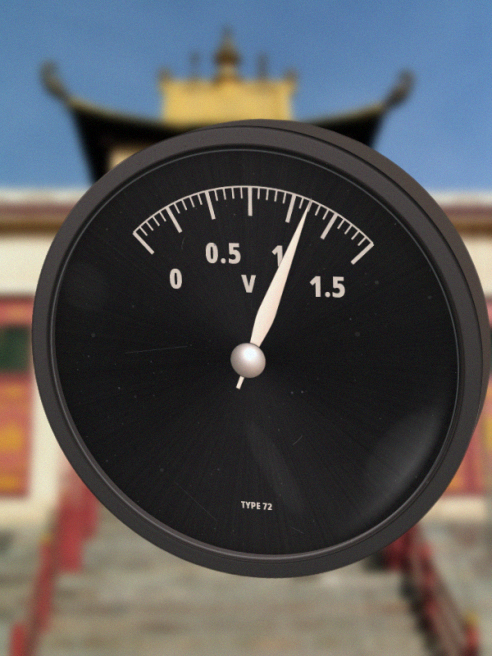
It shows 1.1 V
